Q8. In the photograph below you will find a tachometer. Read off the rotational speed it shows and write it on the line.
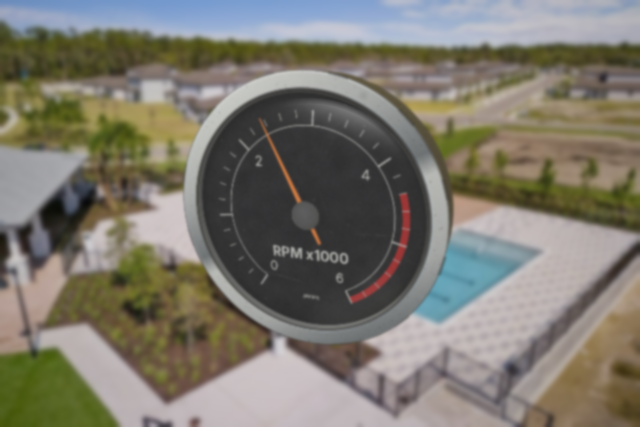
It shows 2400 rpm
